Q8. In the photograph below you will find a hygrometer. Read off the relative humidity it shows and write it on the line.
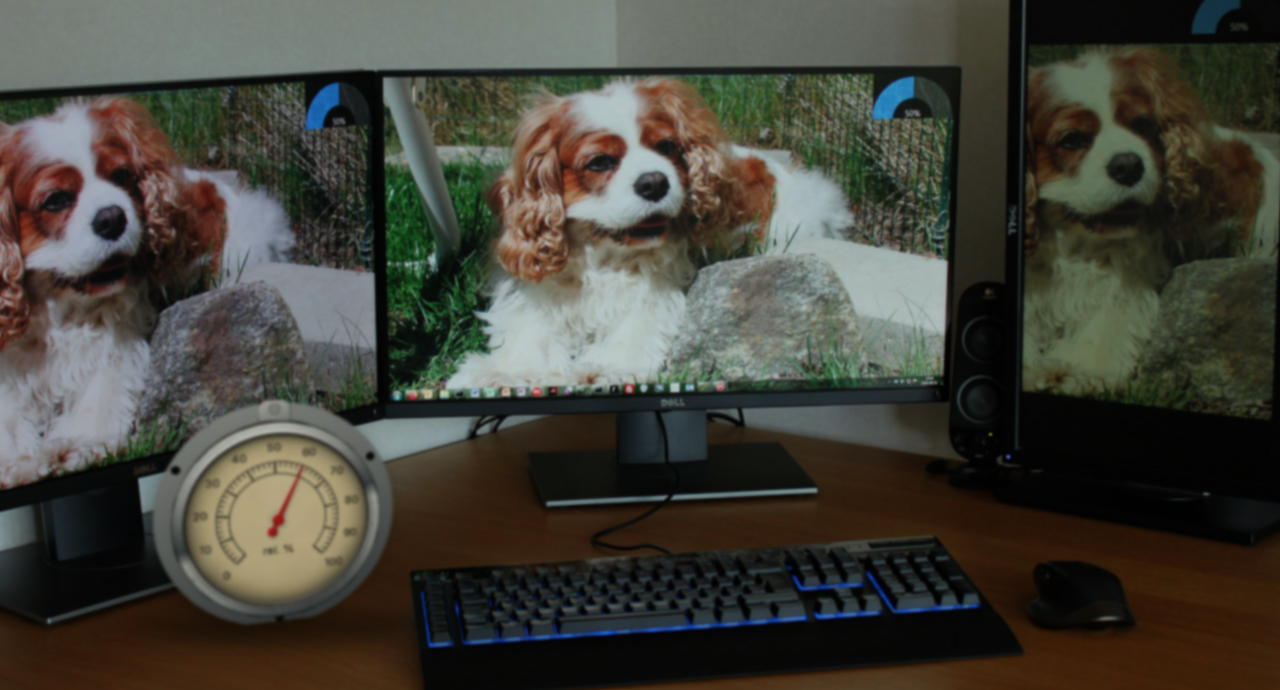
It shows 60 %
